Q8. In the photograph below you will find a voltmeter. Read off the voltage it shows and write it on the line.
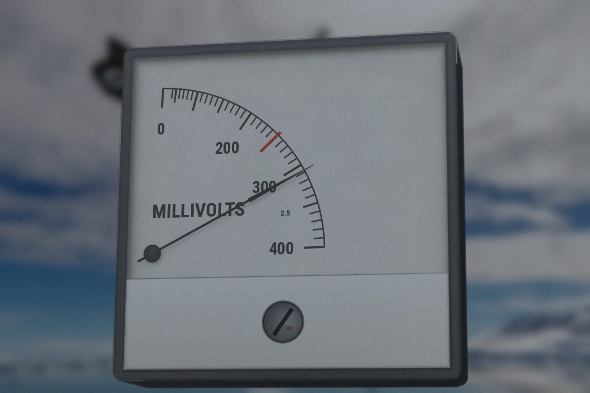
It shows 310 mV
